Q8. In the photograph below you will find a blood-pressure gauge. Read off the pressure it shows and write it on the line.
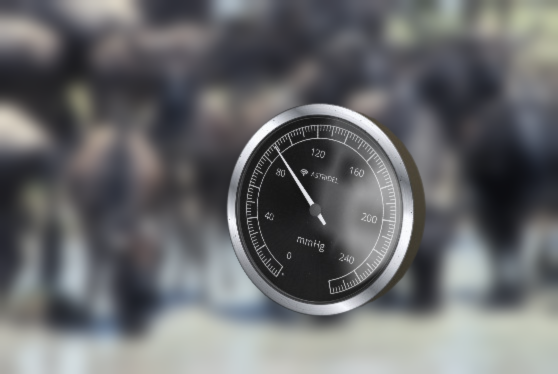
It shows 90 mmHg
